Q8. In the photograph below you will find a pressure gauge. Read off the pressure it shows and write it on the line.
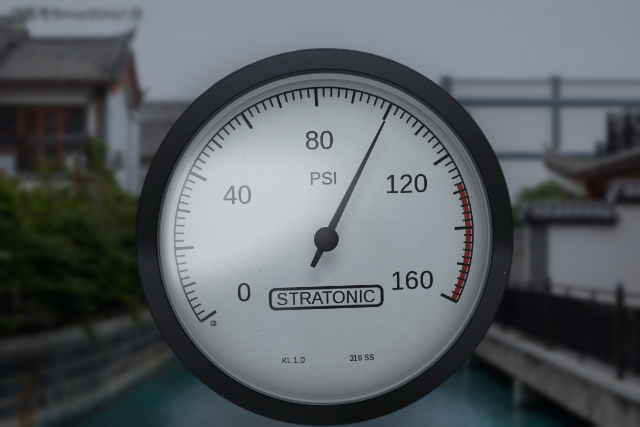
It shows 100 psi
